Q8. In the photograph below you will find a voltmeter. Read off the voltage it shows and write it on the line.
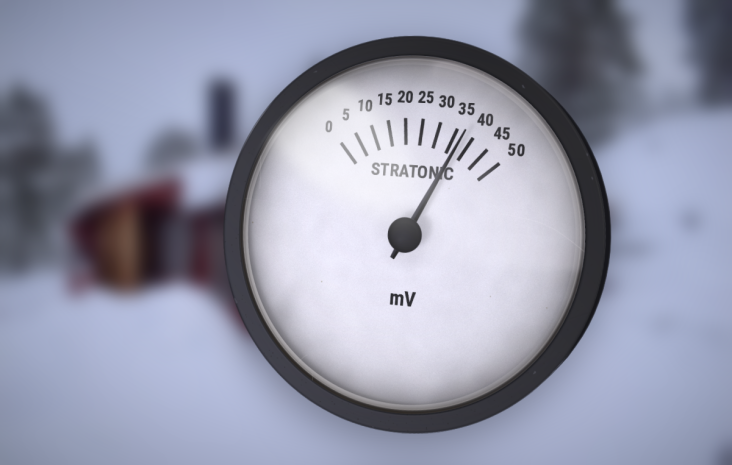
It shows 37.5 mV
